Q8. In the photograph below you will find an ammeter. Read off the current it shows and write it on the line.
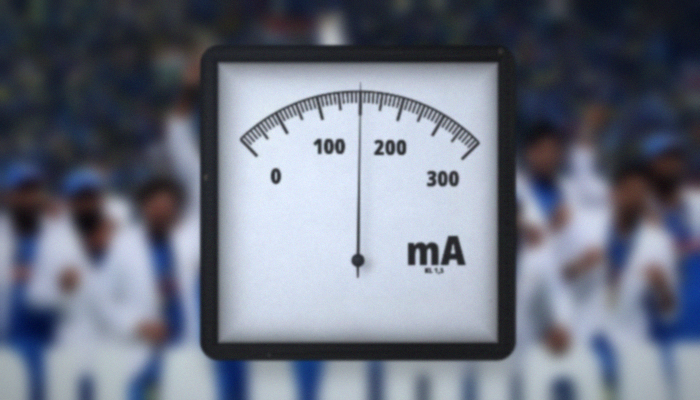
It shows 150 mA
